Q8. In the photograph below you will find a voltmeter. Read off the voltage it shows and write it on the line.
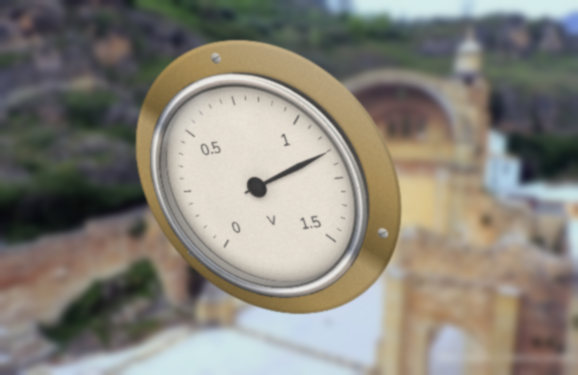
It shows 1.15 V
